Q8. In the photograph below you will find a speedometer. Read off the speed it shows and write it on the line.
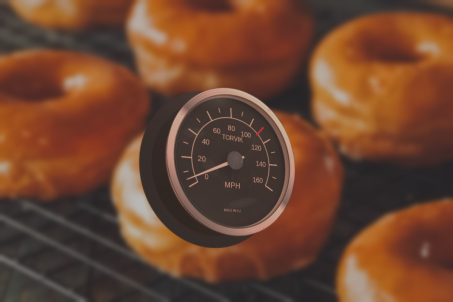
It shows 5 mph
